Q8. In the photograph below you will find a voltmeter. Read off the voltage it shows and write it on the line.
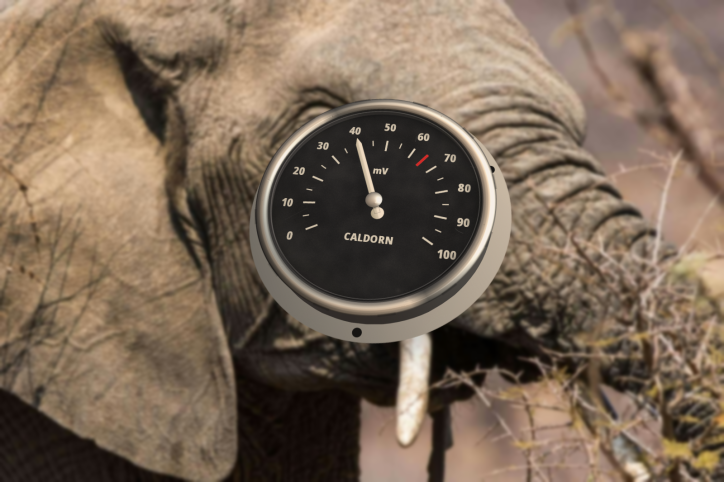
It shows 40 mV
